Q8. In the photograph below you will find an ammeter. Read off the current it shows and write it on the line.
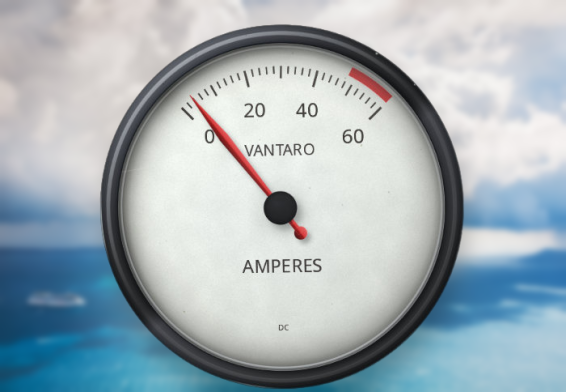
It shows 4 A
